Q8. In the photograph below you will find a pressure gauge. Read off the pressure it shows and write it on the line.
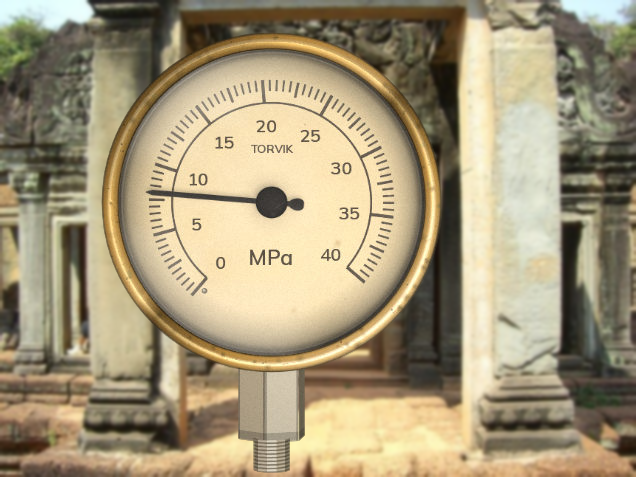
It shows 8 MPa
